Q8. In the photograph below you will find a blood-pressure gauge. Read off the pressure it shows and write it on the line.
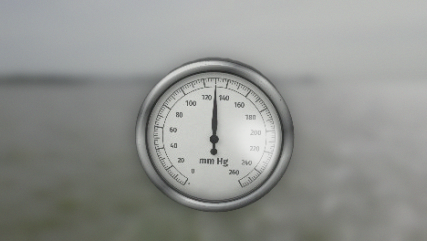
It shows 130 mmHg
